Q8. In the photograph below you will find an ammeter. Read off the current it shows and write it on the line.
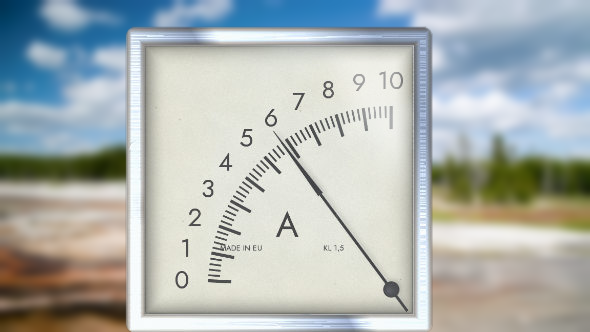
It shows 5.8 A
